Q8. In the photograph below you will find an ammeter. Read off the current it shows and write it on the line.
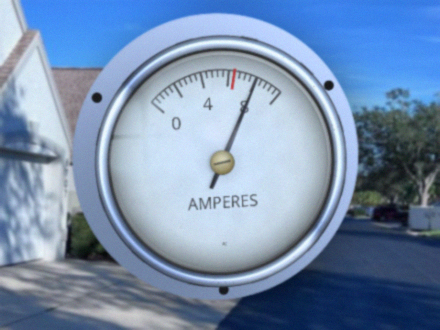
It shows 8 A
